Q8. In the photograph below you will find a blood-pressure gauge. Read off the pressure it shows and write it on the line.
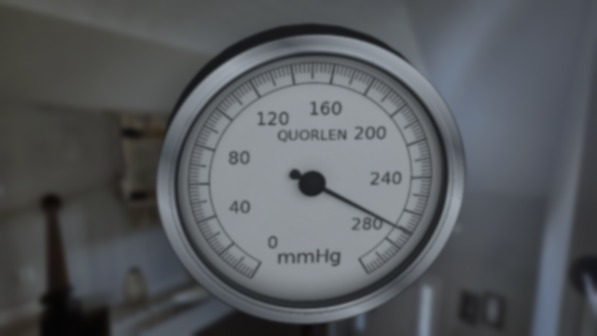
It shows 270 mmHg
